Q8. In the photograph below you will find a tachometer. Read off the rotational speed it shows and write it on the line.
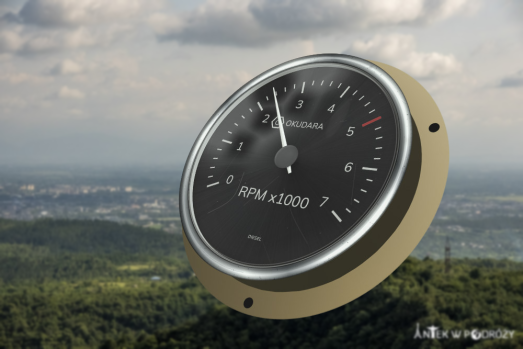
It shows 2400 rpm
